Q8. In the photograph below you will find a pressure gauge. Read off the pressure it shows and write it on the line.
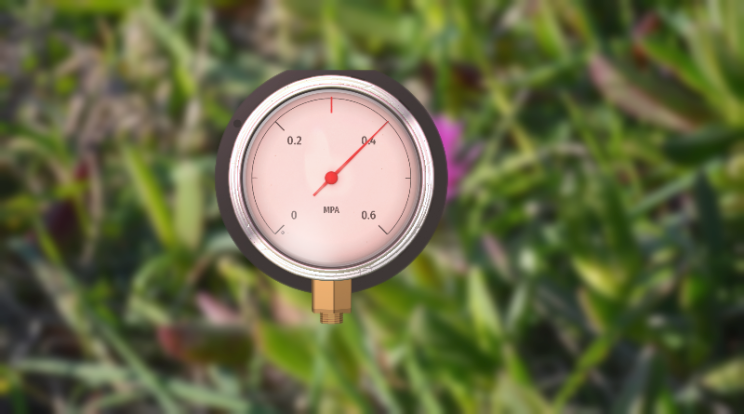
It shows 0.4 MPa
